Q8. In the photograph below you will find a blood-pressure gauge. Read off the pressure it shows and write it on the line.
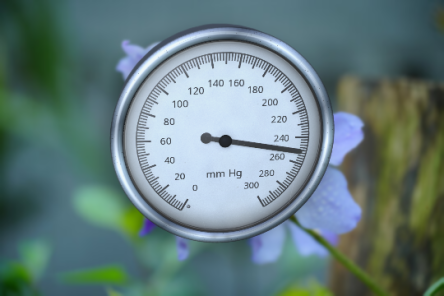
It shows 250 mmHg
